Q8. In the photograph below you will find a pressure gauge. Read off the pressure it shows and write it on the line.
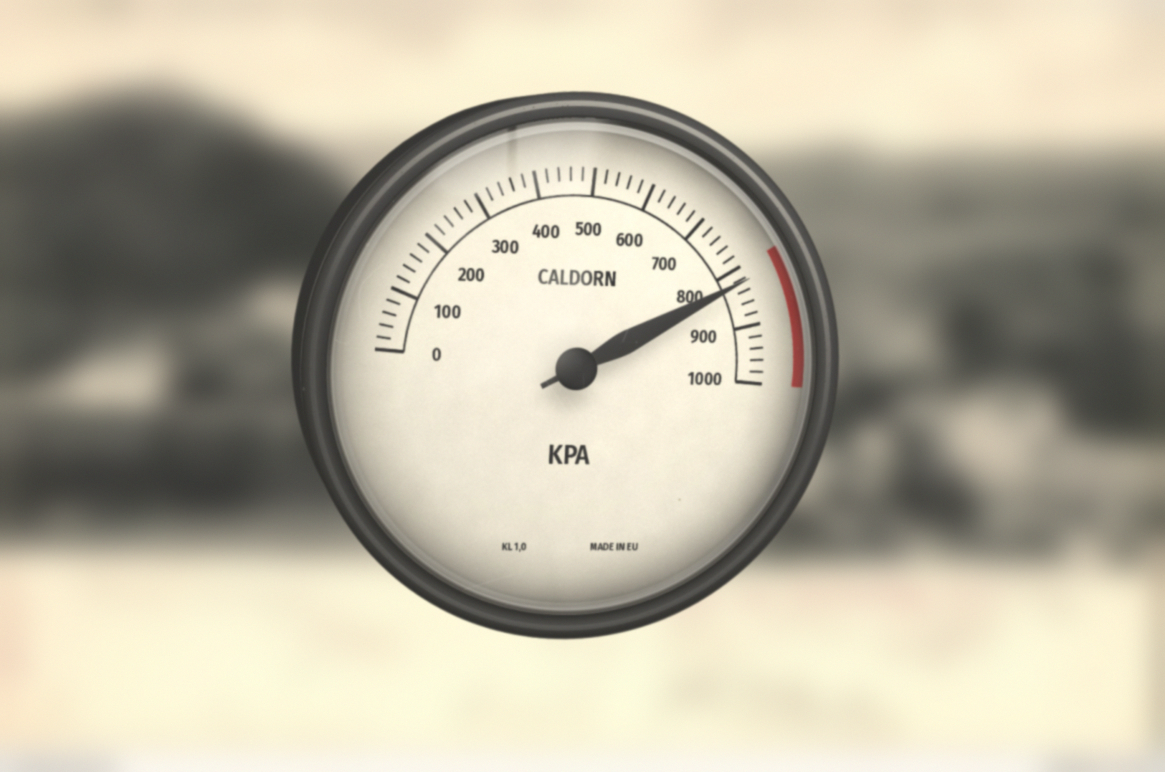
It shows 820 kPa
